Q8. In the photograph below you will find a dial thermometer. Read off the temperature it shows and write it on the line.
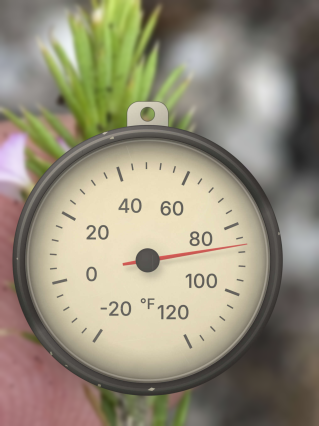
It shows 86 °F
